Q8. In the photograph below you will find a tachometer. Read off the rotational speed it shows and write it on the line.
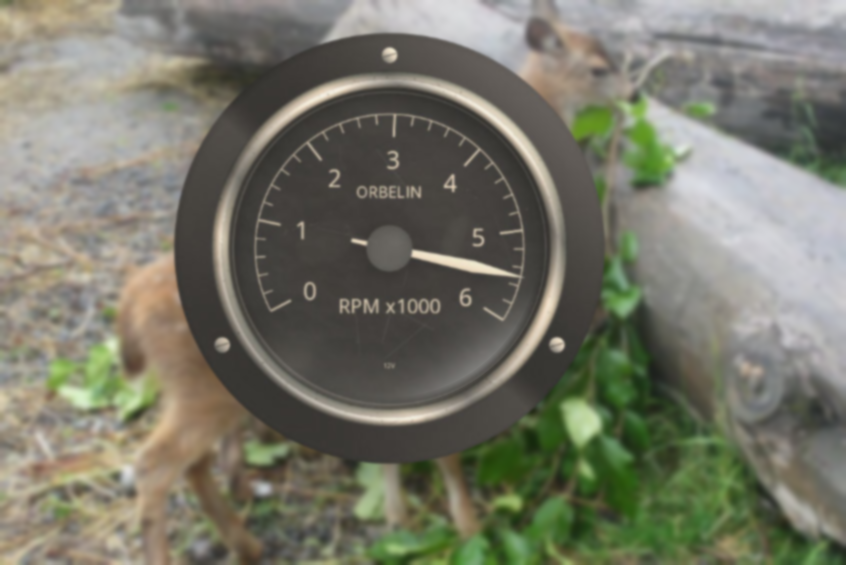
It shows 5500 rpm
